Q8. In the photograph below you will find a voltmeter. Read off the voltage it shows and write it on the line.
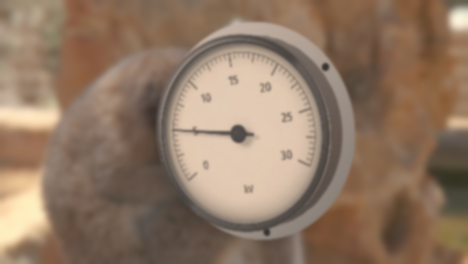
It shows 5 kV
